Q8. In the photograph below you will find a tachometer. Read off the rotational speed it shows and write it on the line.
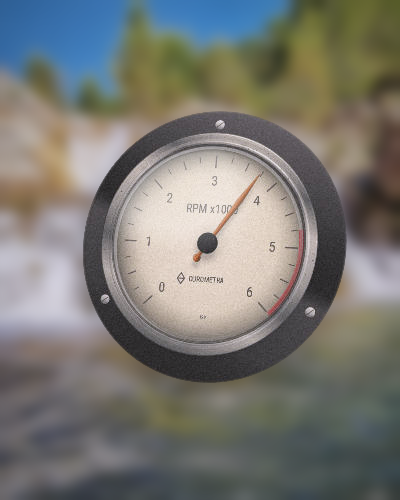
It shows 3750 rpm
